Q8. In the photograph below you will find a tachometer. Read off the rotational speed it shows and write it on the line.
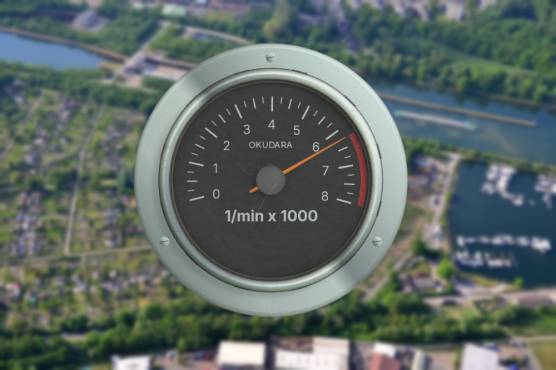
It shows 6250 rpm
